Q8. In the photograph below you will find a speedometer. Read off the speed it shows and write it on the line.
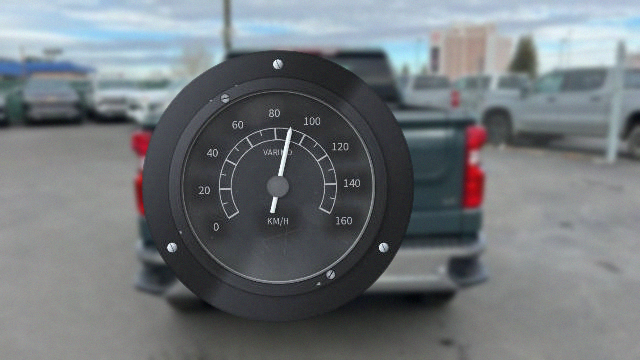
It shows 90 km/h
